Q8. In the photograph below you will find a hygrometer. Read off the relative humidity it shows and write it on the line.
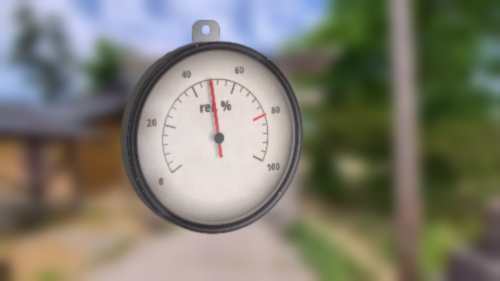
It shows 48 %
